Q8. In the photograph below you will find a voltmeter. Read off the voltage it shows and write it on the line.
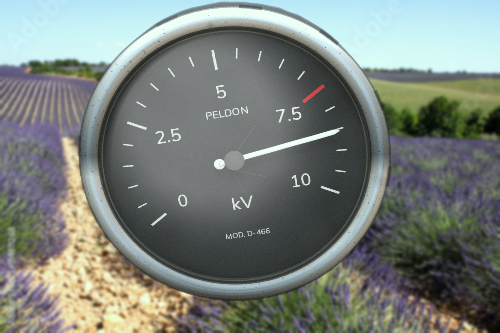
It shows 8.5 kV
